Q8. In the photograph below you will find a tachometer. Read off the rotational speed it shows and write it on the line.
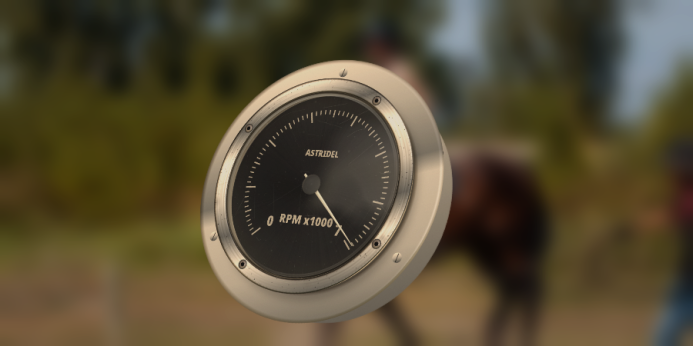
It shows 6900 rpm
